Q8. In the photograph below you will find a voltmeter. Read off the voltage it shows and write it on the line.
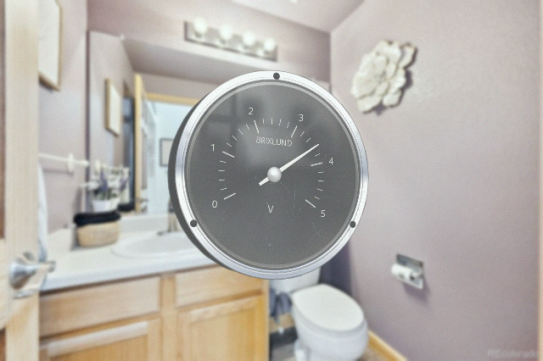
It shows 3.6 V
